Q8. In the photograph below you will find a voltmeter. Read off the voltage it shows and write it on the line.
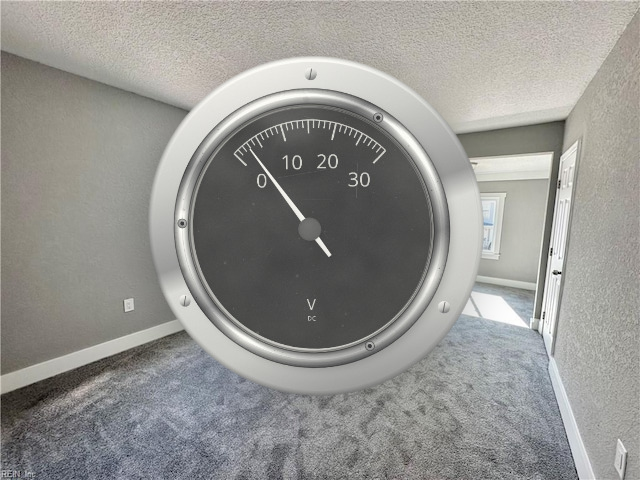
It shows 3 V
